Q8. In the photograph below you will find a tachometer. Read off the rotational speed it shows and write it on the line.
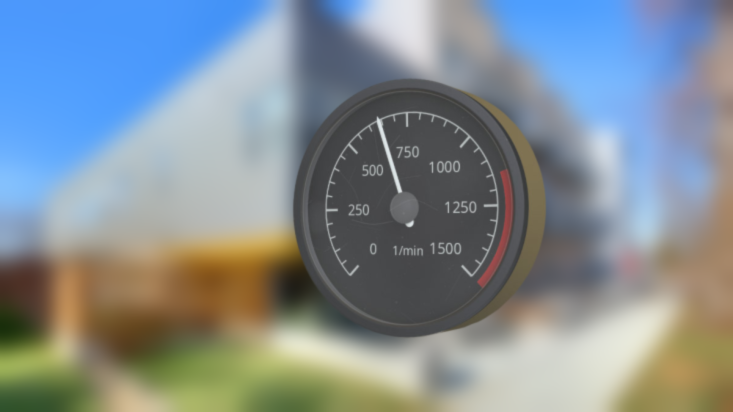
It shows 650 rpm
